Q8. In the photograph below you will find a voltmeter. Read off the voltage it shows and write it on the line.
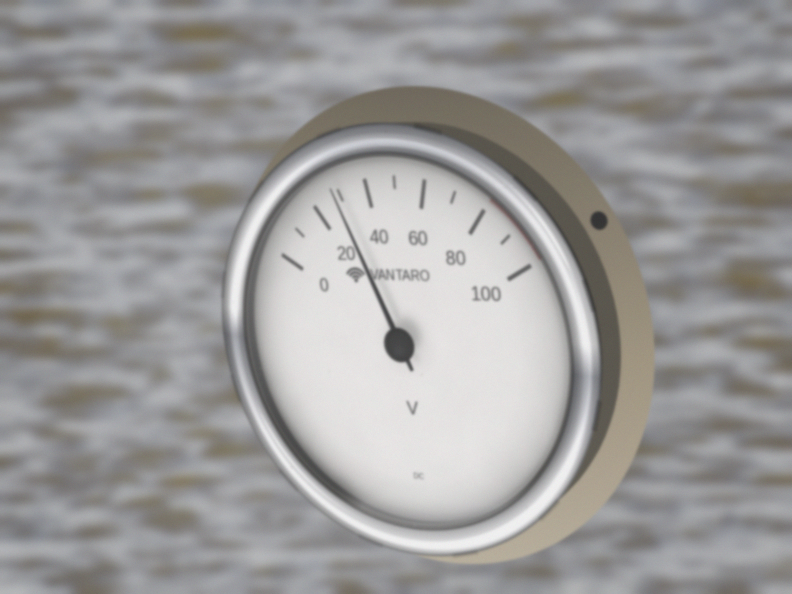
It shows 30 V
